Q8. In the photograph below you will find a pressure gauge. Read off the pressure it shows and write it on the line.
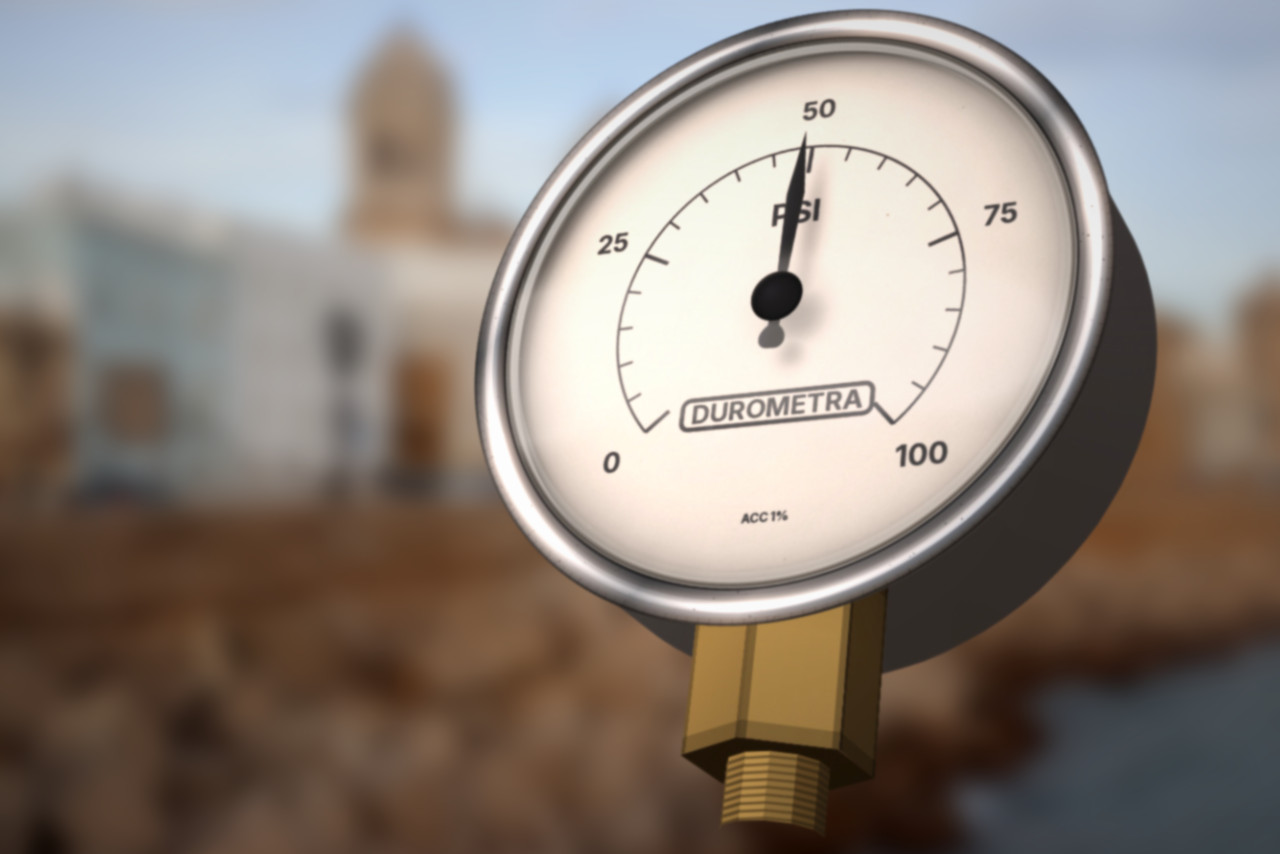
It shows 50 psi
